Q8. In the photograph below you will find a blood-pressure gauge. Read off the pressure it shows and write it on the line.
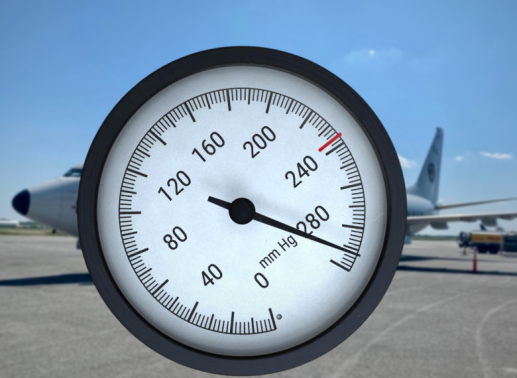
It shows 292 mmHg
